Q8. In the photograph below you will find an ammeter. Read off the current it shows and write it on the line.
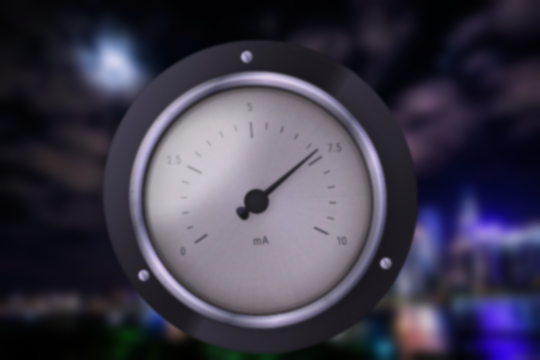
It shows 7.25 mA
